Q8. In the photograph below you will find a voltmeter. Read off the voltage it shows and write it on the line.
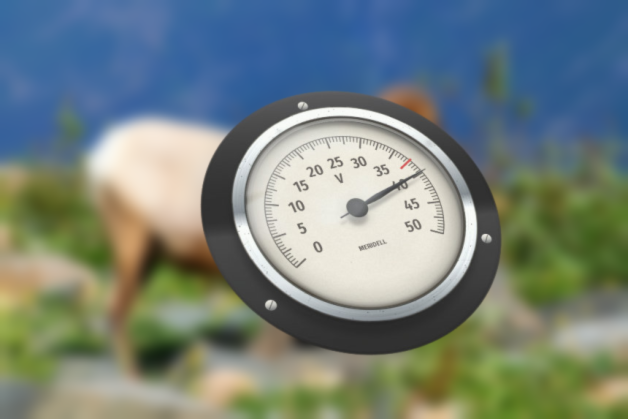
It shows 40 V
